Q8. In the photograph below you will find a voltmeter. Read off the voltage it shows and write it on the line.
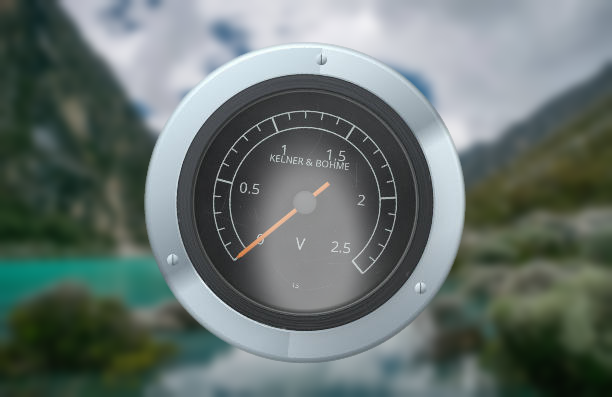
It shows 0 V
